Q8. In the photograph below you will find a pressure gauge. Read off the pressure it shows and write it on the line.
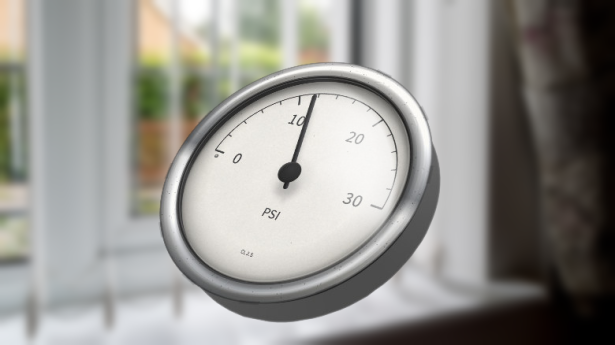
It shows 12 psi
